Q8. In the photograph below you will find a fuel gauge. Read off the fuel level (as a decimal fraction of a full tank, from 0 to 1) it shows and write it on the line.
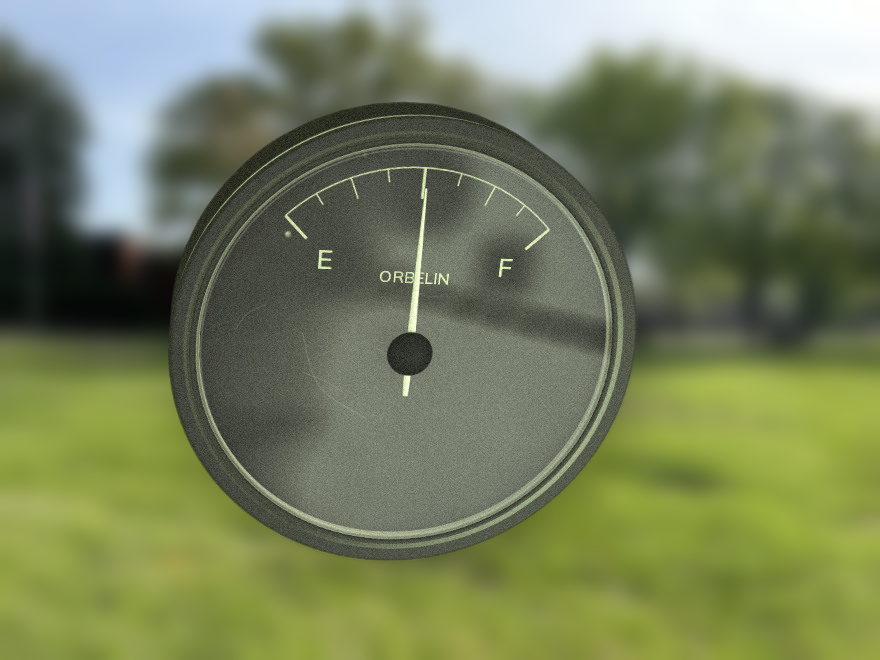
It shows 0.5
